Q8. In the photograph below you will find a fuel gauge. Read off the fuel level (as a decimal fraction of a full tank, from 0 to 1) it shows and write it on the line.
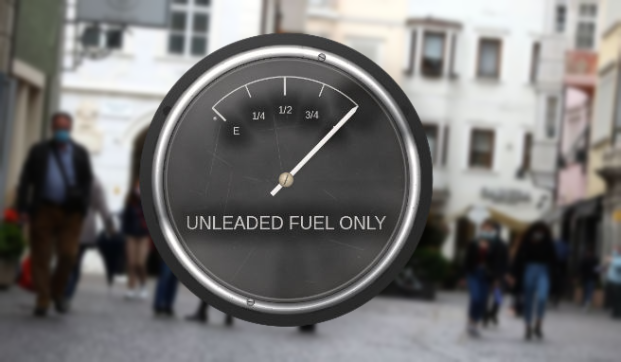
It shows 1
